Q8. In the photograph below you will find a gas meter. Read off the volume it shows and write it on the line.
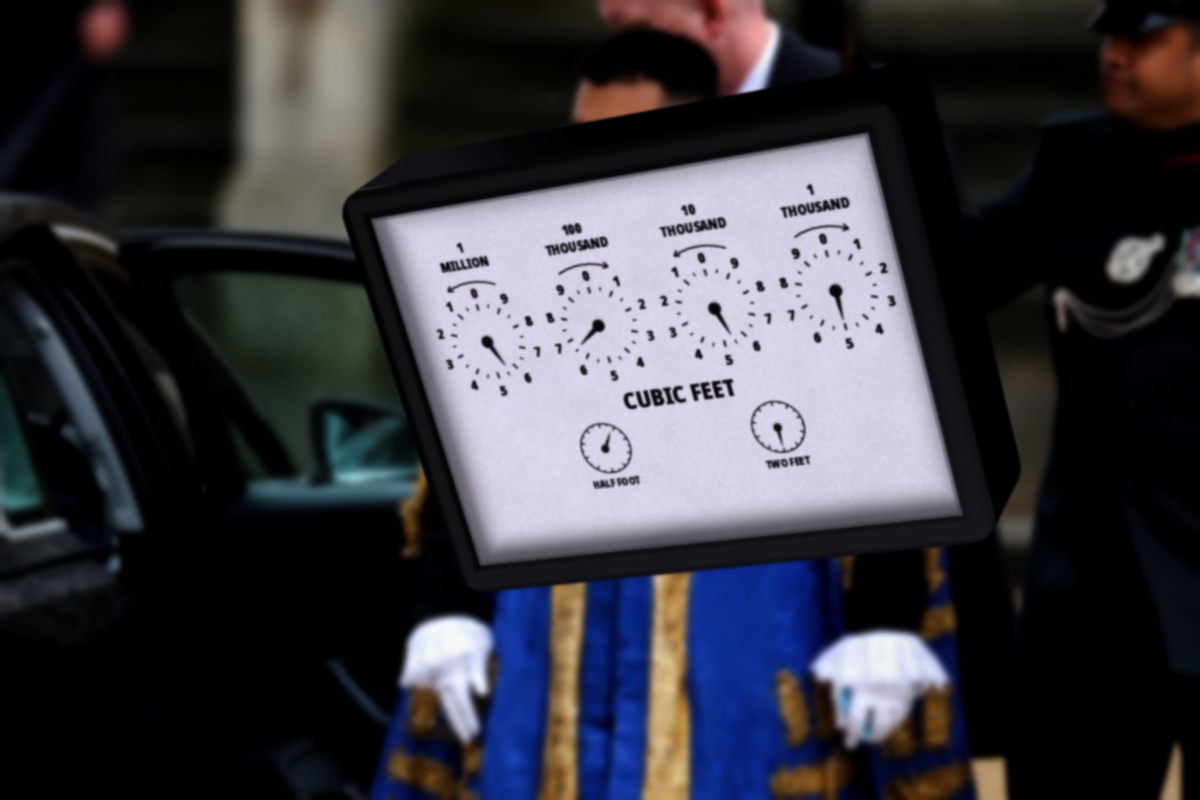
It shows 565500 ft³
